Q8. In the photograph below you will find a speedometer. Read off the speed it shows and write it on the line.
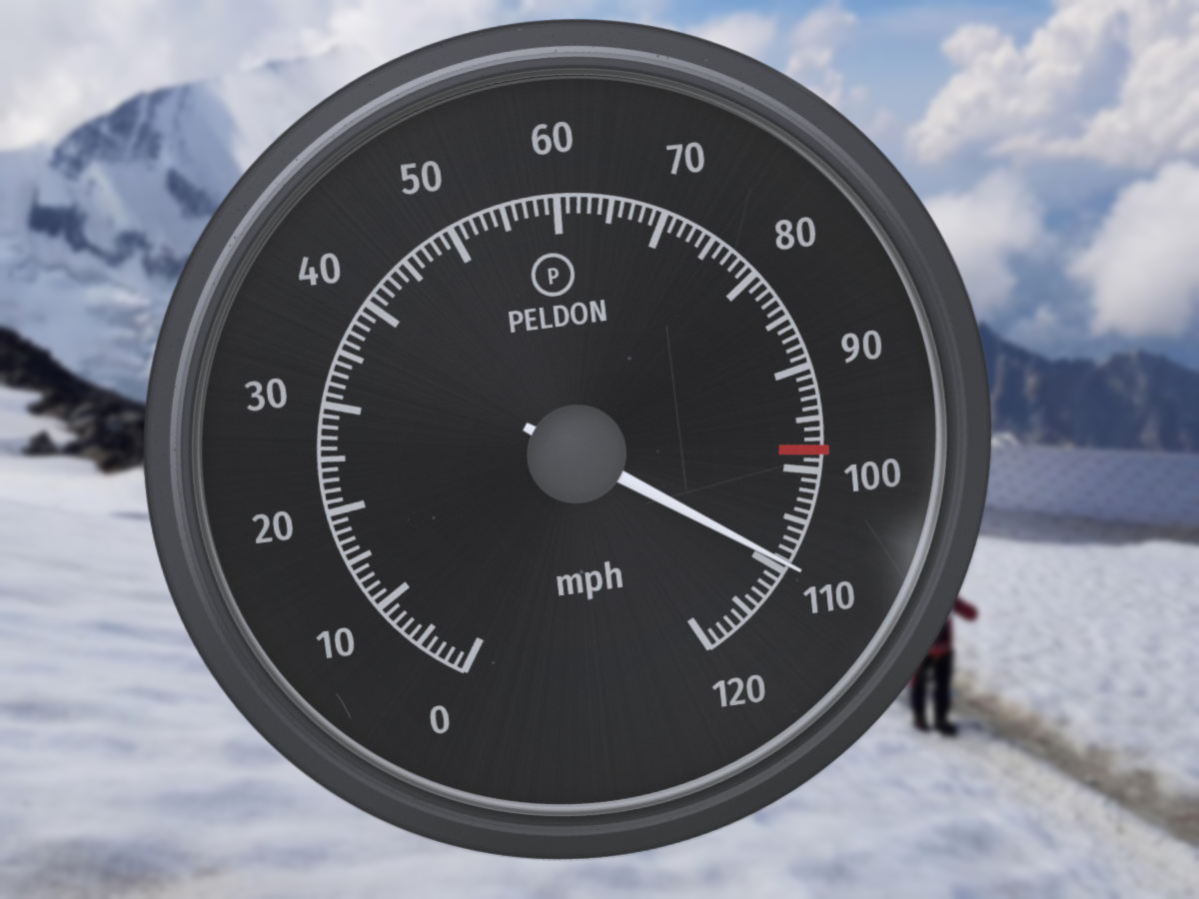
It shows 109 mph
